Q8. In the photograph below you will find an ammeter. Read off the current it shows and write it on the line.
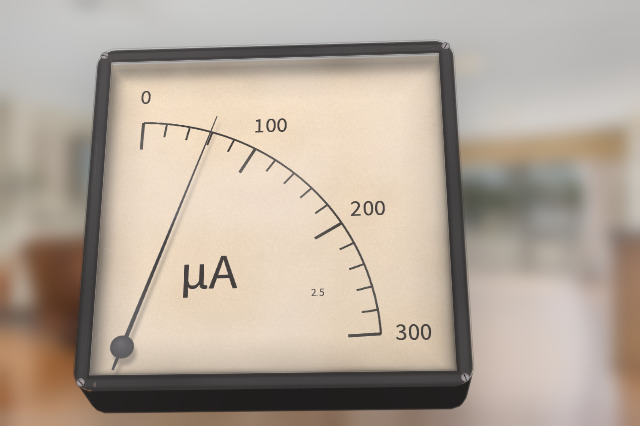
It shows 60 µA
